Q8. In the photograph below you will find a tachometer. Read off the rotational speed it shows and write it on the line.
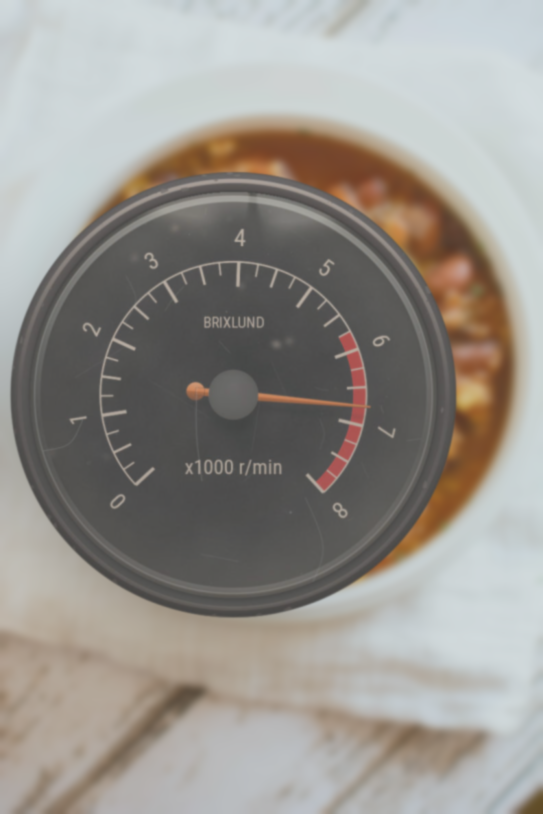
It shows 6750 rpm
